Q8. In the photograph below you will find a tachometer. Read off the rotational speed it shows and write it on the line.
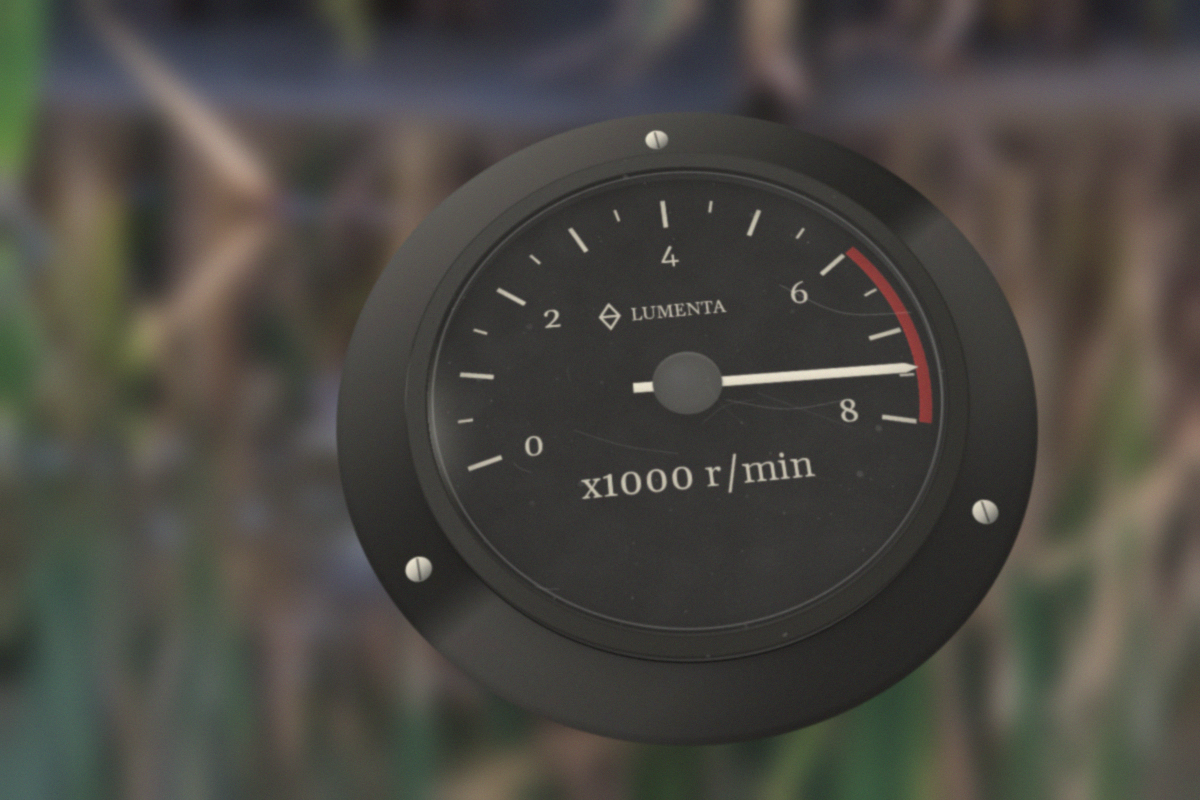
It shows 7500 rpm
